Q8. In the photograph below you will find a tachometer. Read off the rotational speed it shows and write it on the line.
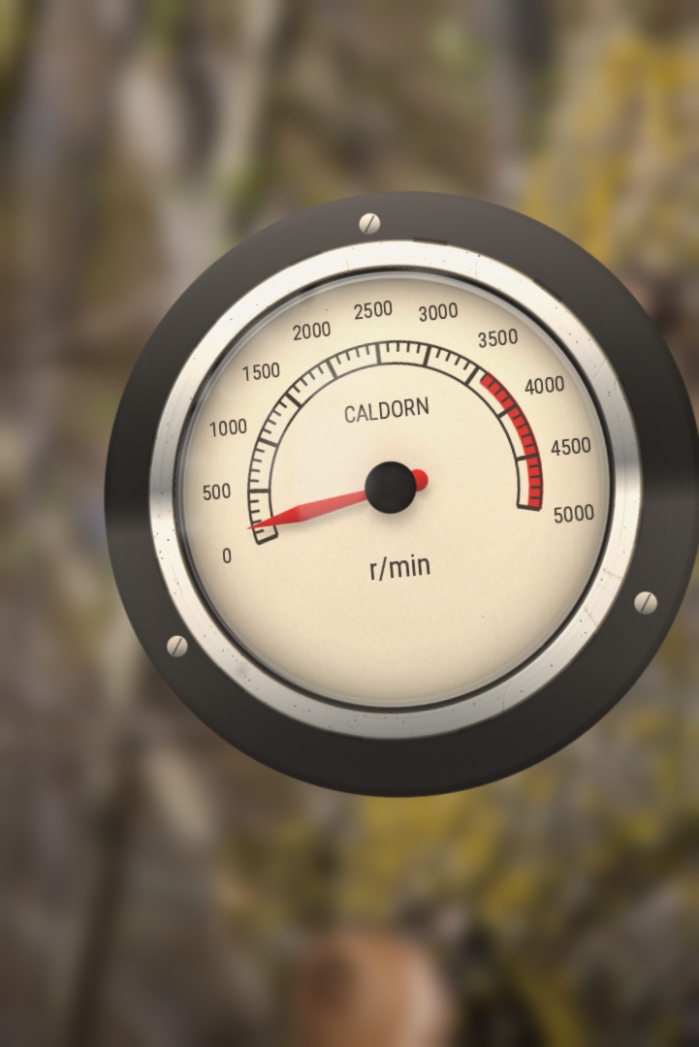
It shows 150 rpm
